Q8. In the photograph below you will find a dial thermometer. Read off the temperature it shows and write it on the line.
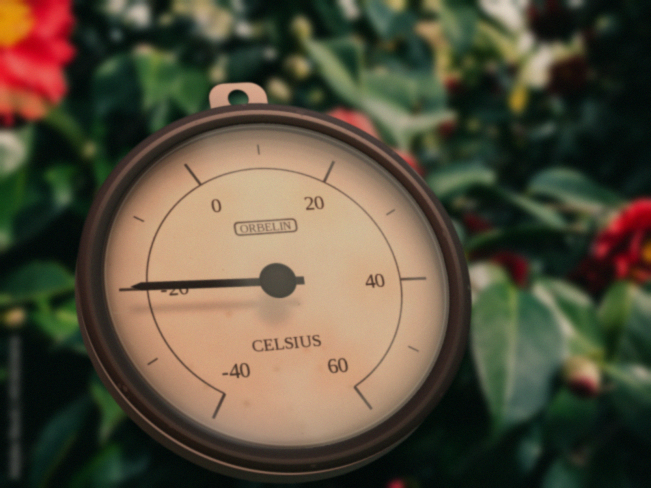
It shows -20 °C
